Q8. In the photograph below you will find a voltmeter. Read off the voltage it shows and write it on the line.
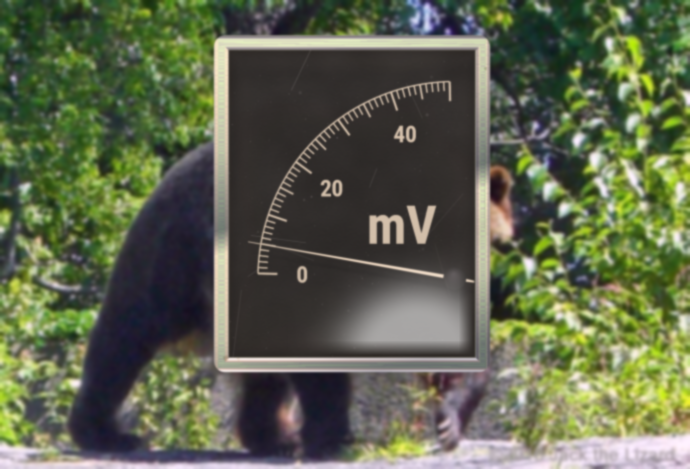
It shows 5 mV
